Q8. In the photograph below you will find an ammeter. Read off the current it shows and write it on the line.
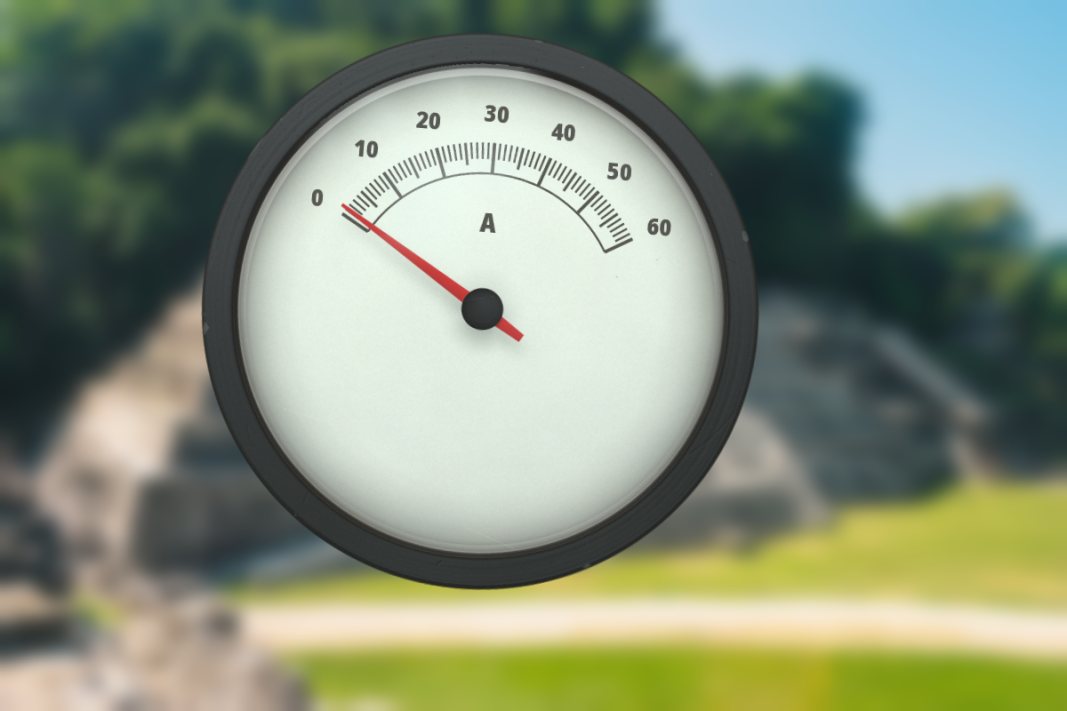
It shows 1 A
